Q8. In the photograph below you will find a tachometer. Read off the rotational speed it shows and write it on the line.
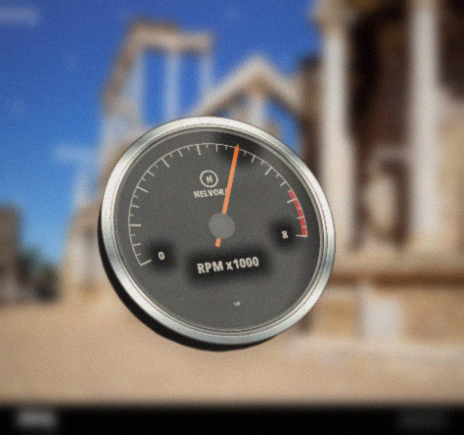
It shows 5000 rpm
